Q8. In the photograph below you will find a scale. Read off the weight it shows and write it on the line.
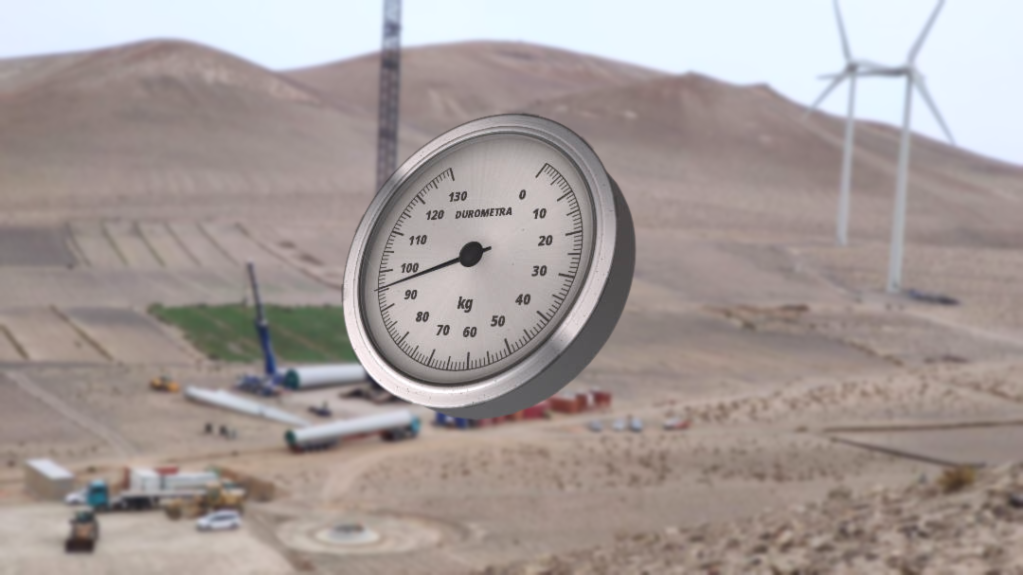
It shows 95 kg
